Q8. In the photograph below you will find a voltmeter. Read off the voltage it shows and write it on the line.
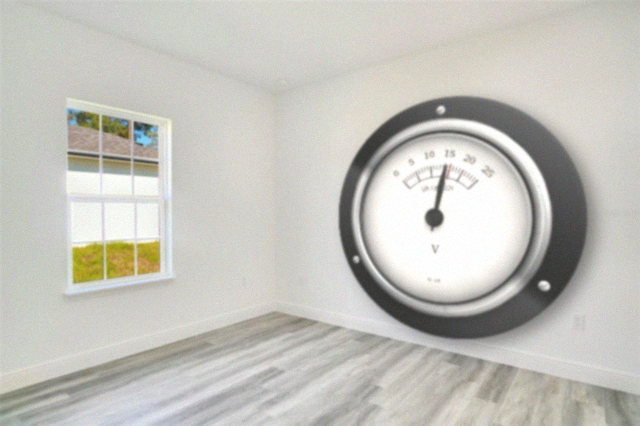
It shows 15 V
